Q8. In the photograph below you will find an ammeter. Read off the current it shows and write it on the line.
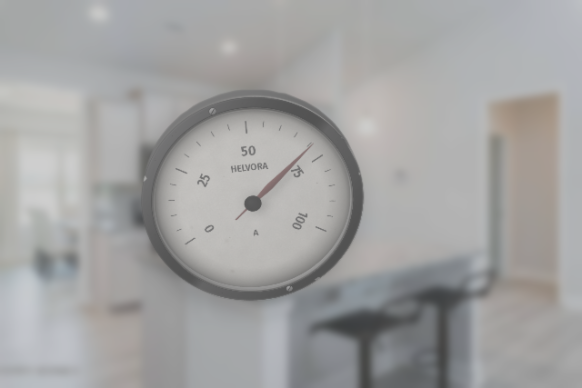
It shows 70 A
